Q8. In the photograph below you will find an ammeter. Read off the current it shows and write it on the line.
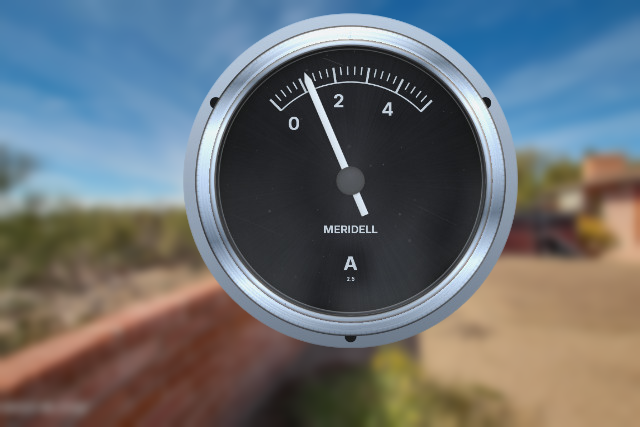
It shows 1.2 A
